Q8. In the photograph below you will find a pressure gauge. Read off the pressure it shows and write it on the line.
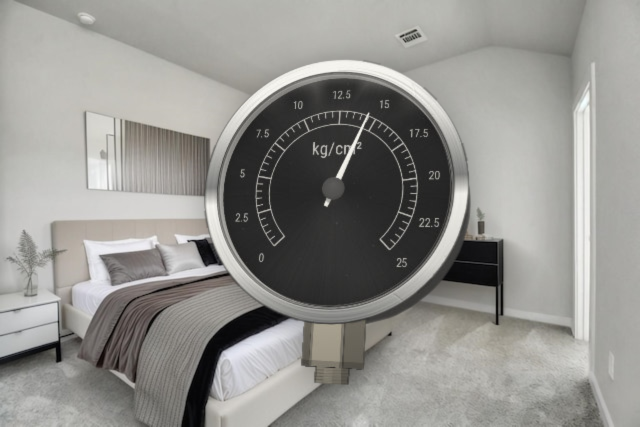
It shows 14.5 kg/cm²
